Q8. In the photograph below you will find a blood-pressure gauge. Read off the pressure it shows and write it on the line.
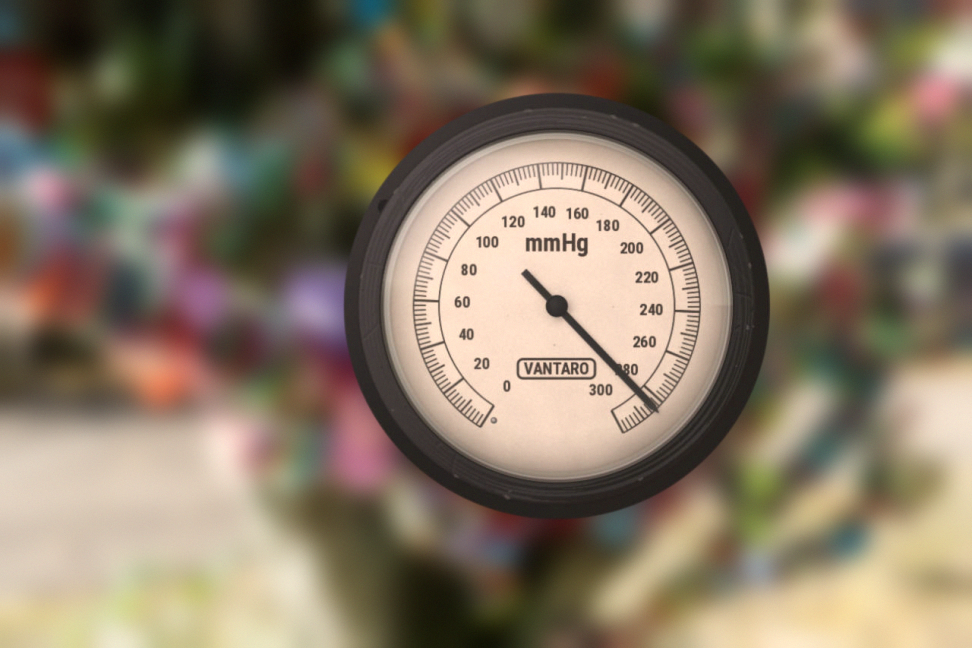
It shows 284 mmHg
